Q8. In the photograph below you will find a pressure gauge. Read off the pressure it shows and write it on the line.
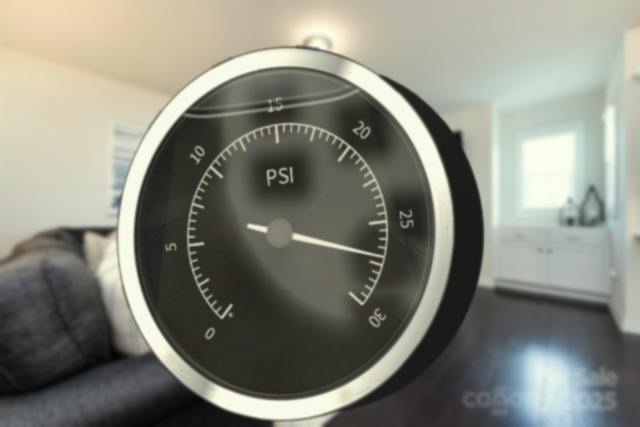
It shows 27 psi
